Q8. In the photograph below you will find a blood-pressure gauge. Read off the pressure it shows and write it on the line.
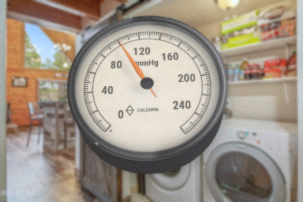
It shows 100 mmHg
